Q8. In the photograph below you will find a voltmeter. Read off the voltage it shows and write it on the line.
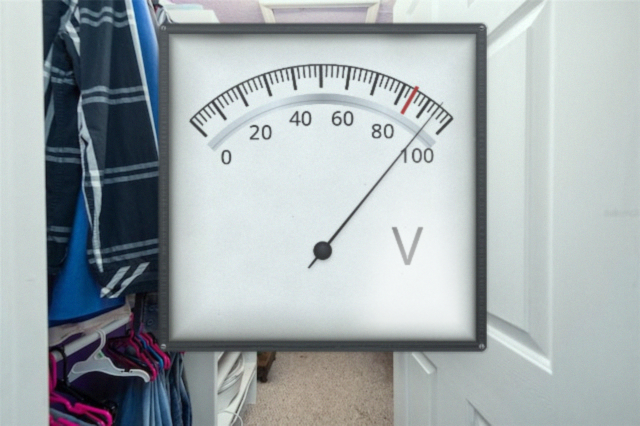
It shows 94 V
